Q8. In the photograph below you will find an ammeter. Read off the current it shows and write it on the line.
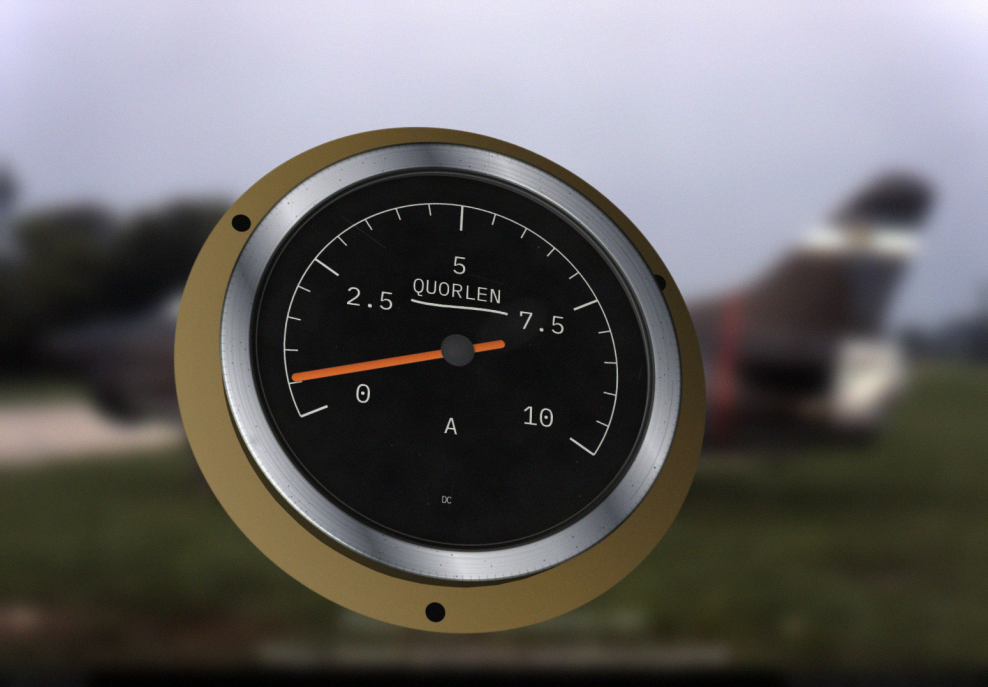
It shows 0.5 A
